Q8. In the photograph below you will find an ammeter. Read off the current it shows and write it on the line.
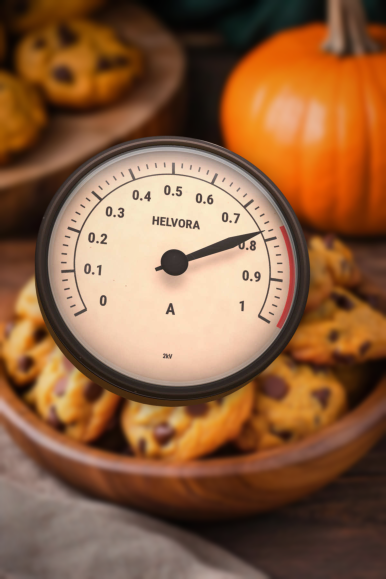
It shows 0.78 A
